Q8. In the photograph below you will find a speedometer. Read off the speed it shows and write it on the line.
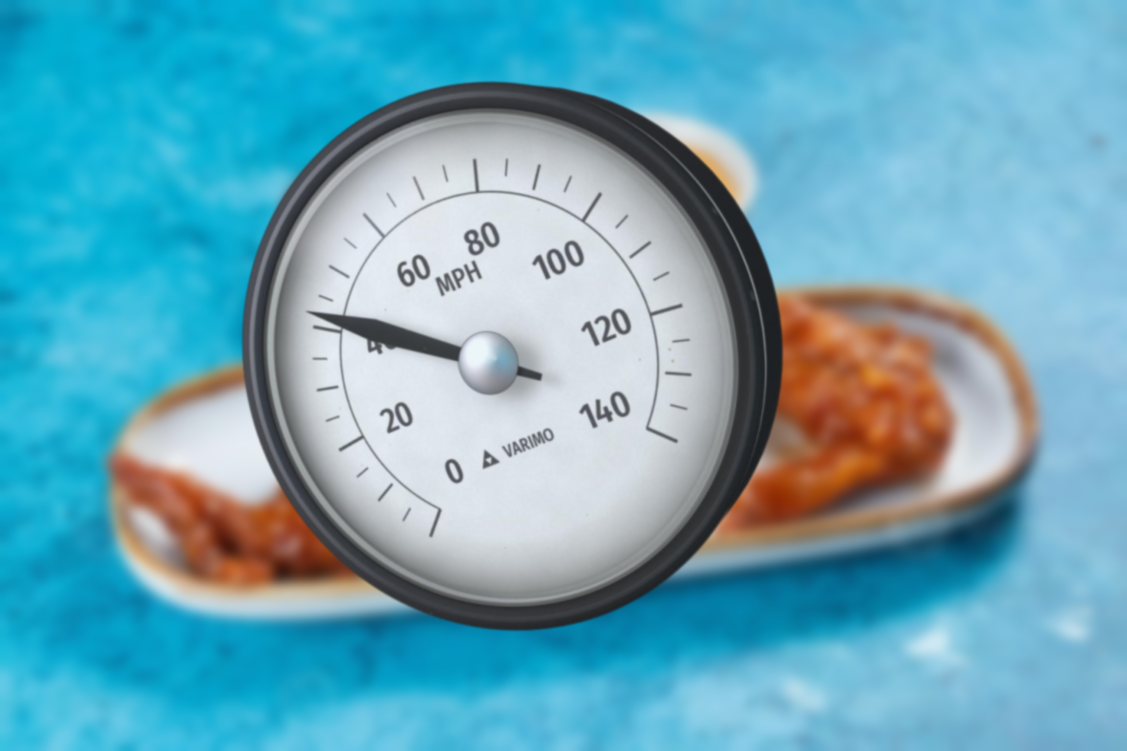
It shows 42.5 mph
